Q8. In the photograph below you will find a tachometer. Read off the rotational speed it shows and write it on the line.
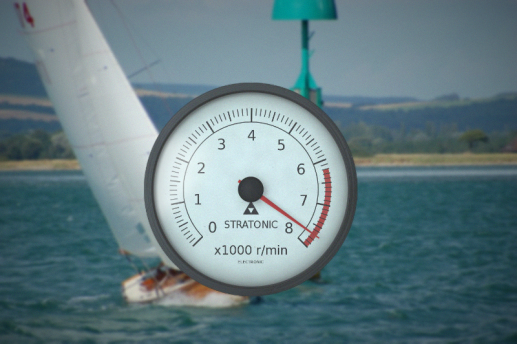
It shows 7700 rpm
